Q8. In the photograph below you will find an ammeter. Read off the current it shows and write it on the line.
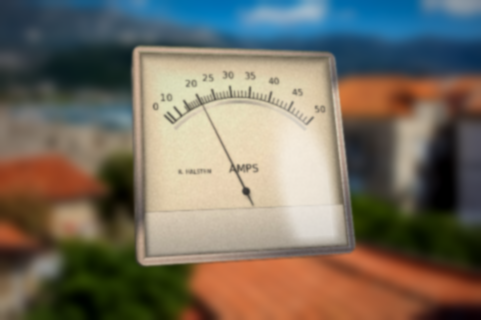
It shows 20 A
